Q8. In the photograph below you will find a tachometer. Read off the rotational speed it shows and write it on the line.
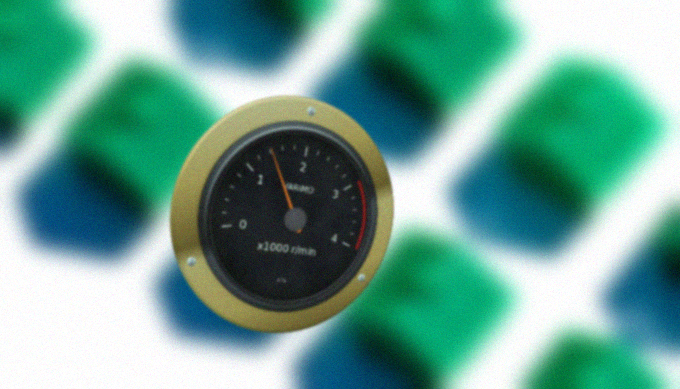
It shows 1400 rpm
